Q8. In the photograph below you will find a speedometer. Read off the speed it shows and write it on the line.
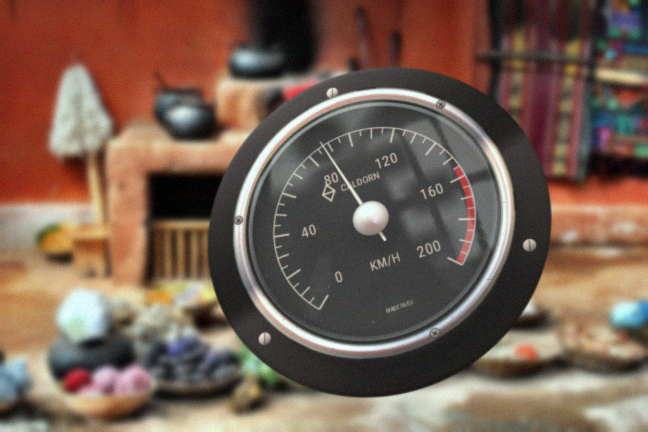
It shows 87.5 km/h
